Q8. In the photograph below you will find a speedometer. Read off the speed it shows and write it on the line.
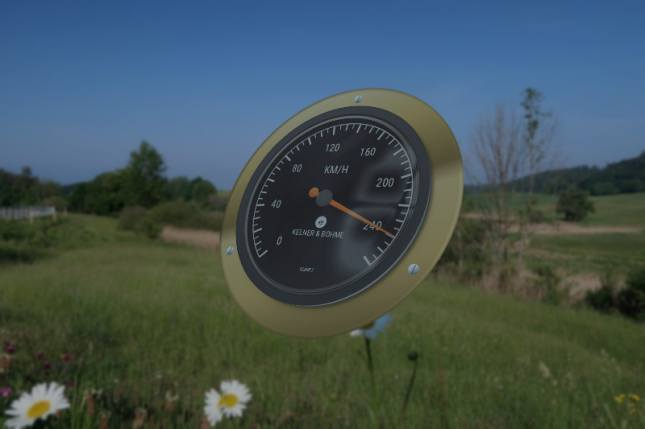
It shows 240 km/h
